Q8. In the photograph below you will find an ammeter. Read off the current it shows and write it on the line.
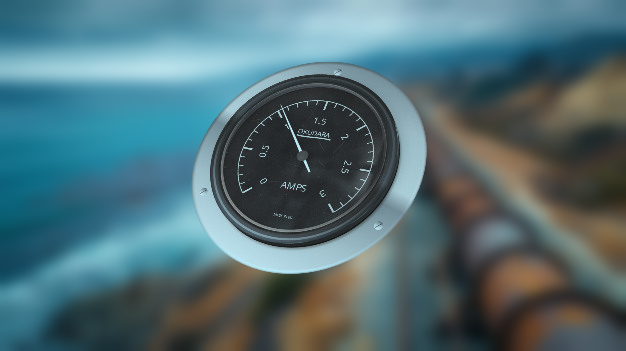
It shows 1.05 A
